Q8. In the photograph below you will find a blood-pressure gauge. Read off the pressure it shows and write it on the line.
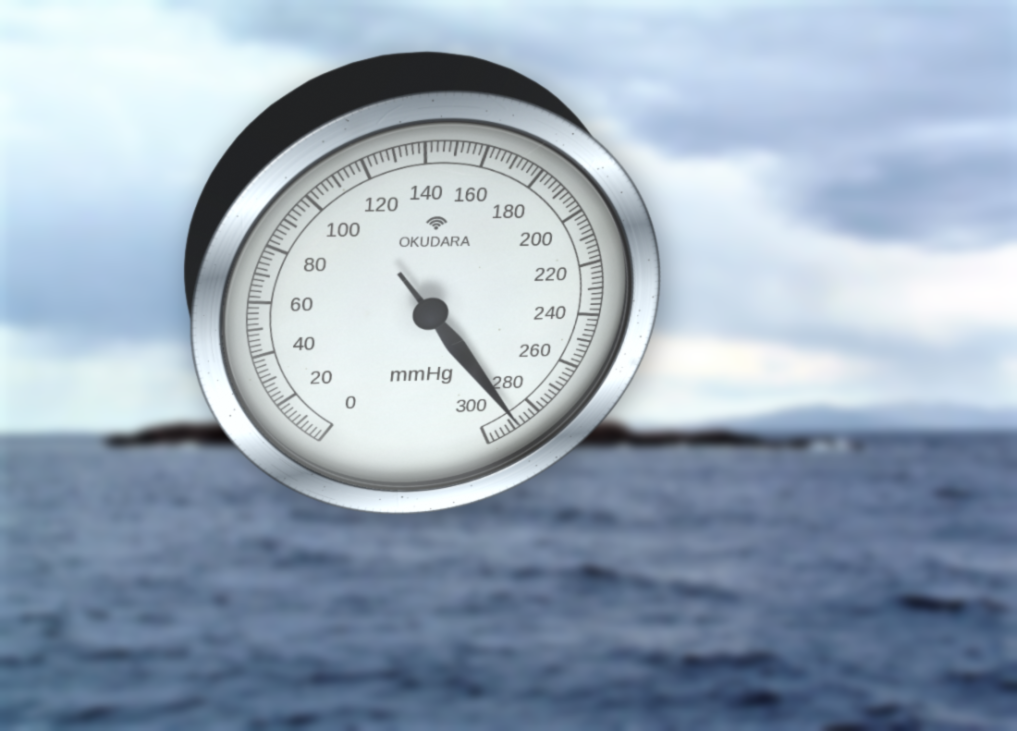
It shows 288 mmHg
